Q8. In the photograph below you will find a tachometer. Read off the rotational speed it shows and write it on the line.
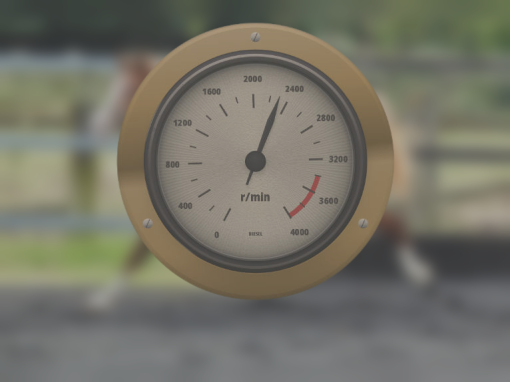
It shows 2300 rpm
